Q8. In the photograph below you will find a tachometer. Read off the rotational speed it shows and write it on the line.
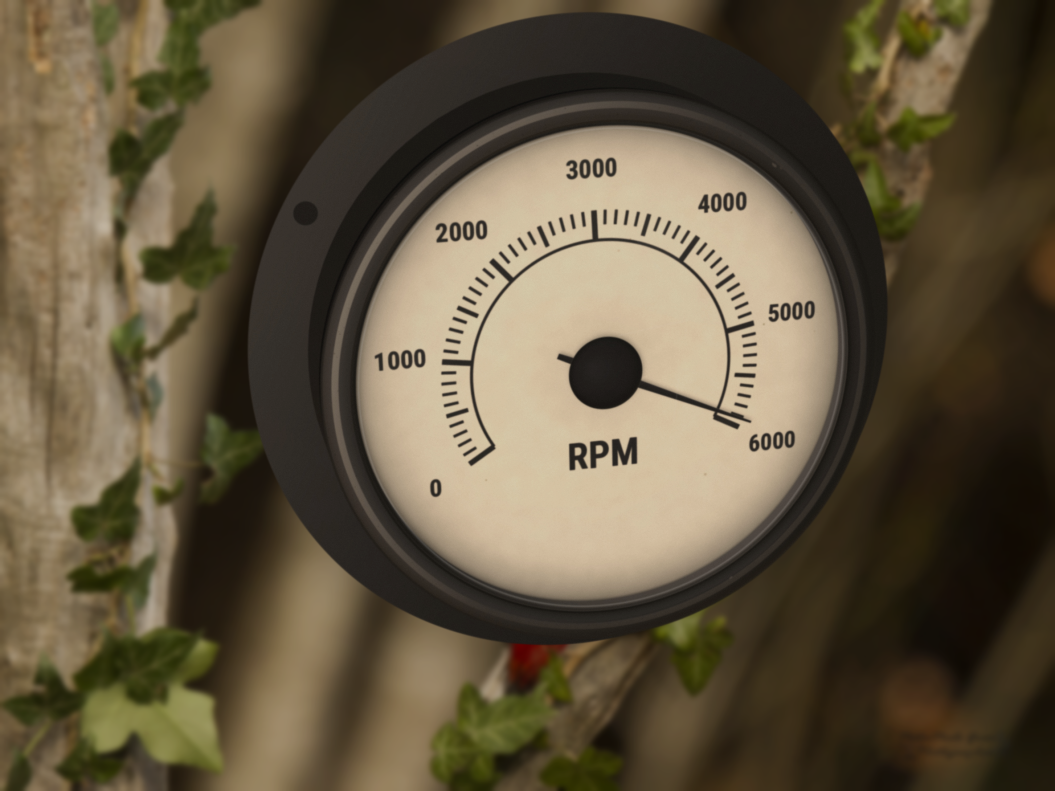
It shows 5900 rpm
